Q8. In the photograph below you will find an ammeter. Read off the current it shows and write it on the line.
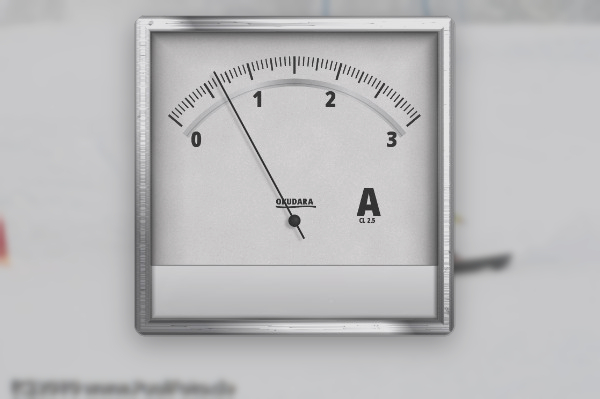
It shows 0.65 A
